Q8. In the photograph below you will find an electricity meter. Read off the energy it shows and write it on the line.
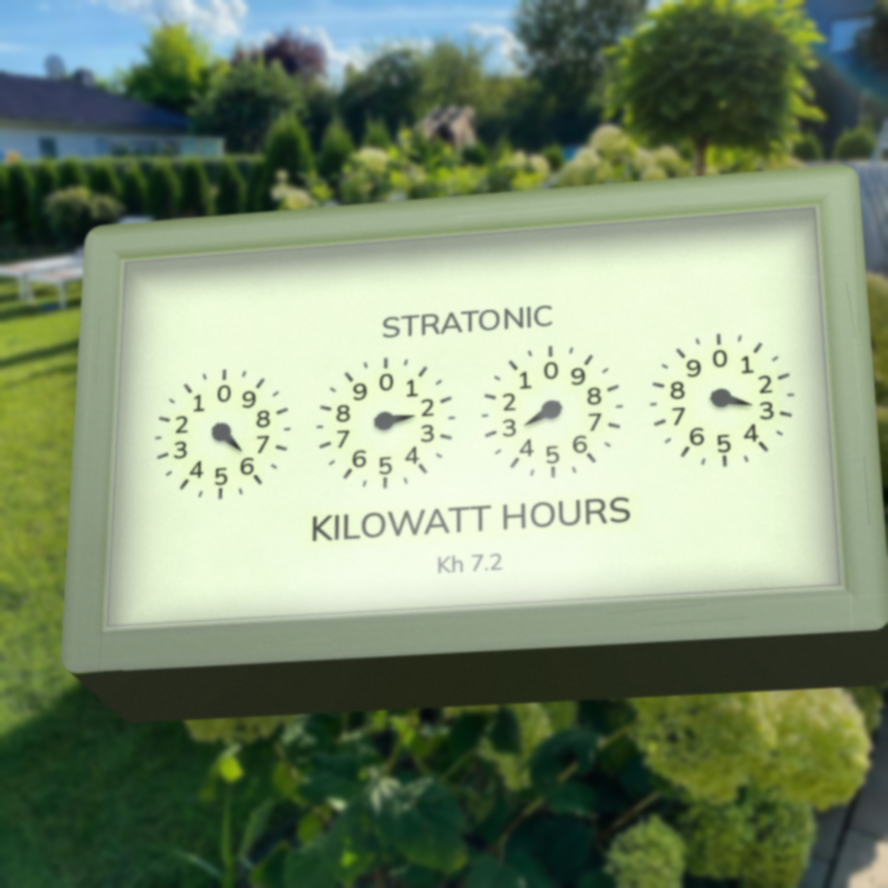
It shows 6233 kWh
